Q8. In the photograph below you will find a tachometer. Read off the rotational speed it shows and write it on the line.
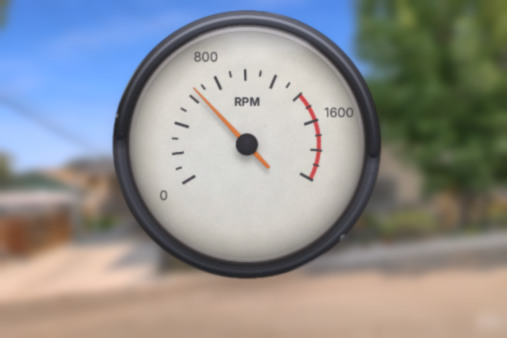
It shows 650 rpm
